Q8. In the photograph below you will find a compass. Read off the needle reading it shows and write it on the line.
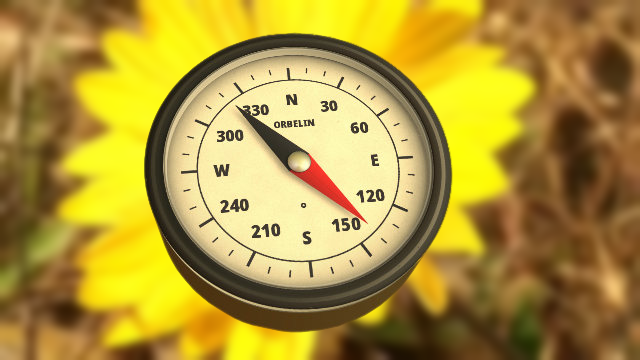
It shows 140 °
